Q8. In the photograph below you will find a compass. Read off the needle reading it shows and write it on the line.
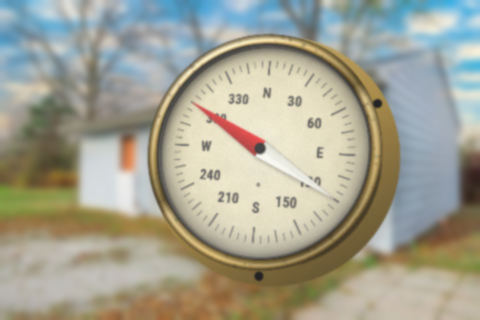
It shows 300 °
